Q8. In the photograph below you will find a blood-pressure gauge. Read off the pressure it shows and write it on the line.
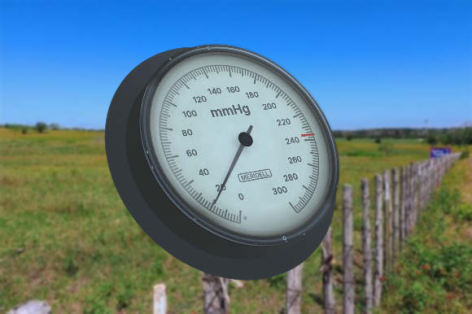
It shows 20 mmHg
